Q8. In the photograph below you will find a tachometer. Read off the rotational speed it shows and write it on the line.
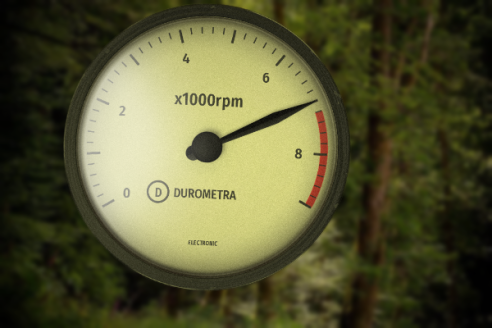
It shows 7000 rpm
